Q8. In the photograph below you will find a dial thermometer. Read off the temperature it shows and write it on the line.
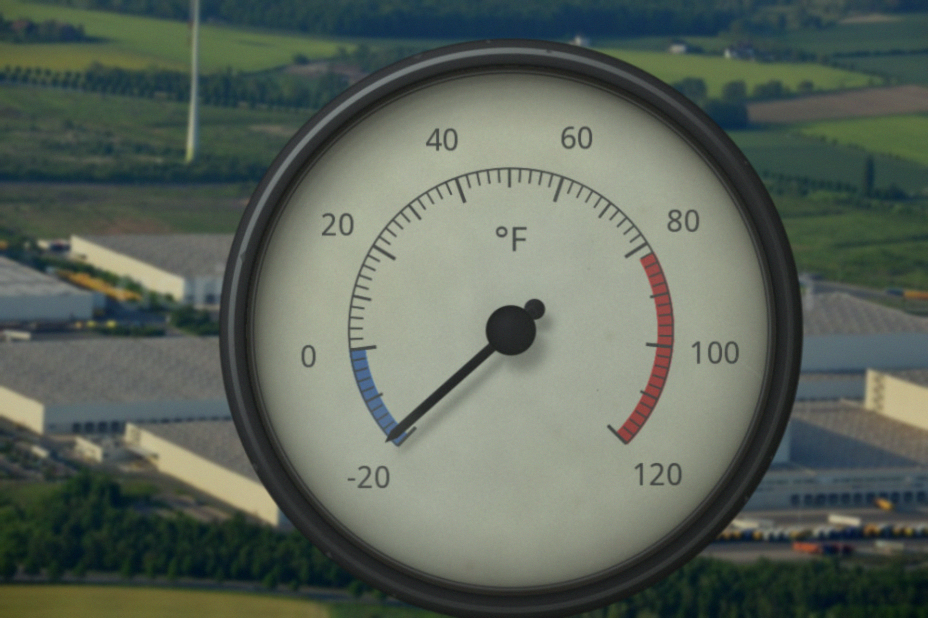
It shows -18 °F
